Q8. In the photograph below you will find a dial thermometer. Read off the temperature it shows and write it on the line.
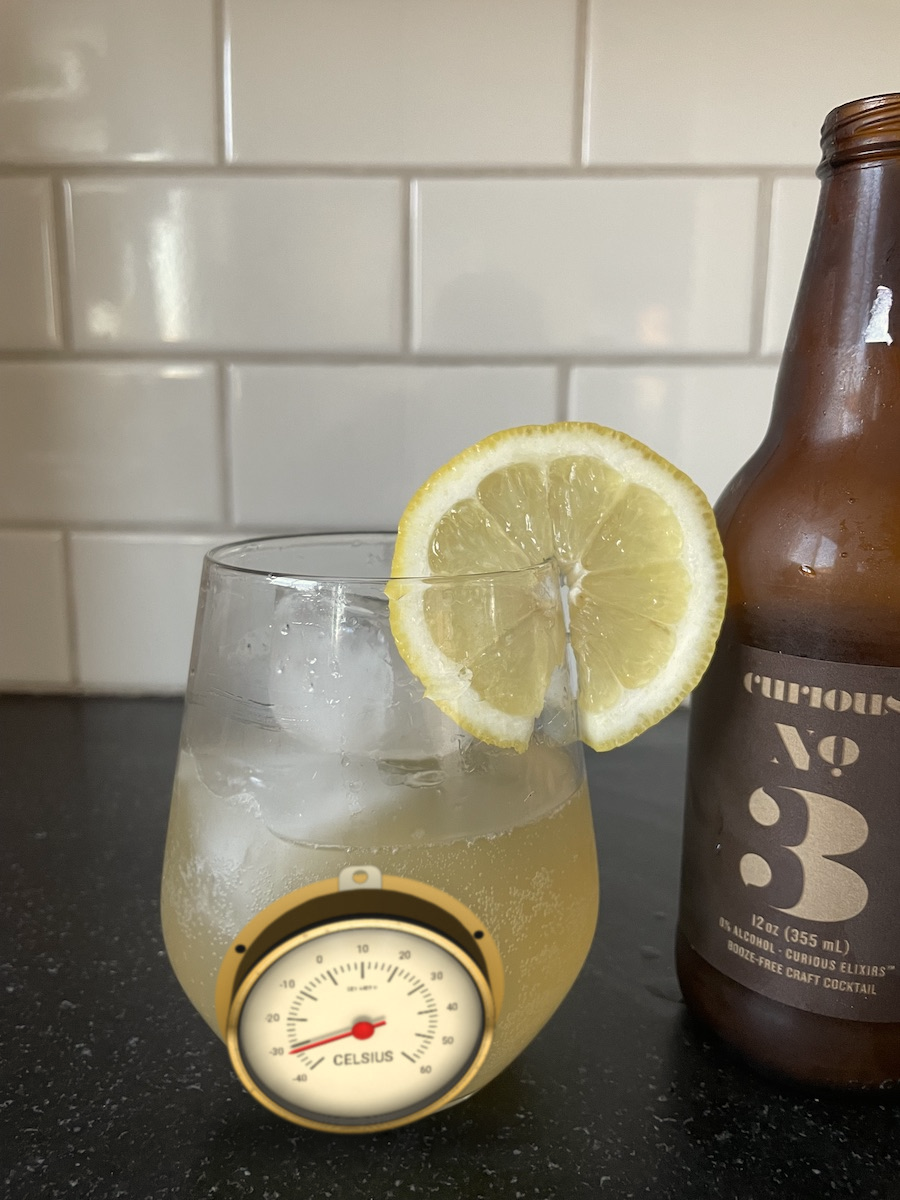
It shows -30 °C
